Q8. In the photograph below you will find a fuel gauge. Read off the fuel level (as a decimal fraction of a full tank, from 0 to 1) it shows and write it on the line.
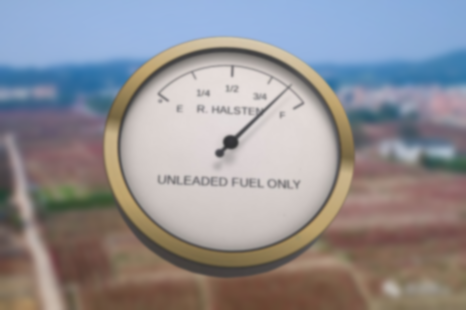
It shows 0.875
